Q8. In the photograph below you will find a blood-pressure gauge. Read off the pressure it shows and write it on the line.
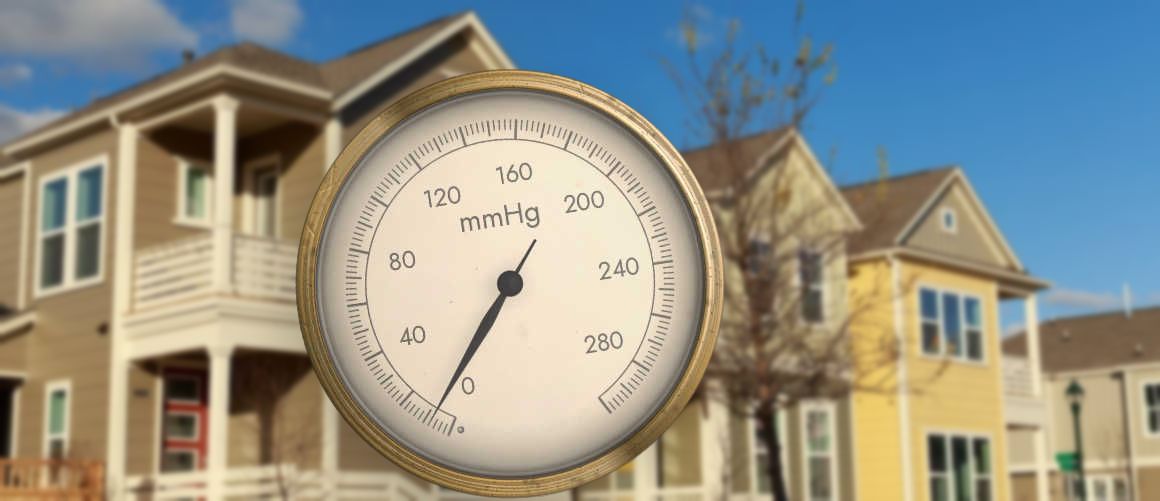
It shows 8 mmHg
